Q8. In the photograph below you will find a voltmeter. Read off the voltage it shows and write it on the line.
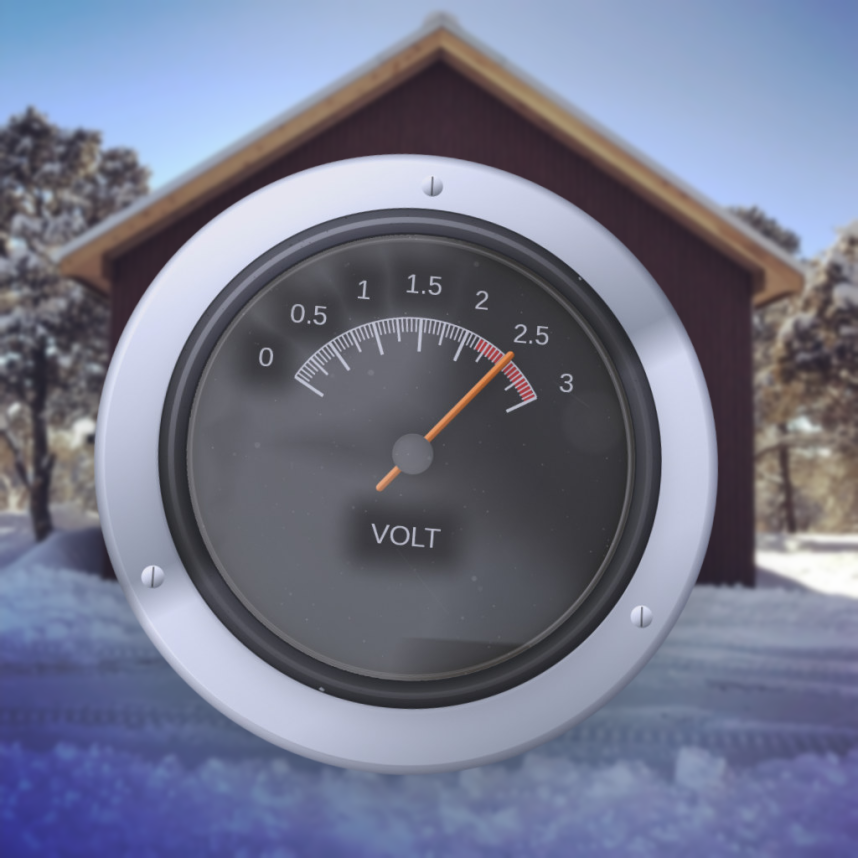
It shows 2.5 V
